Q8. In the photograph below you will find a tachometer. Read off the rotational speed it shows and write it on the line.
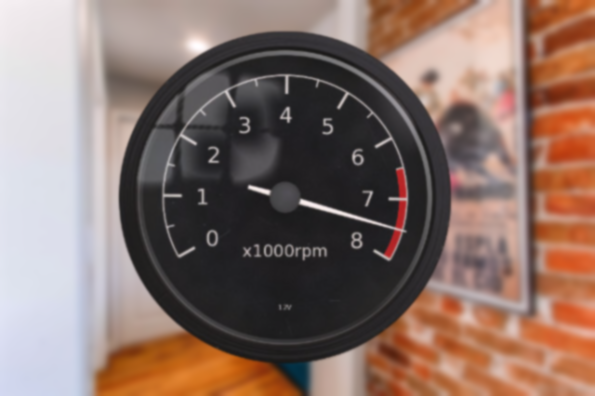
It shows 7500 rpm
